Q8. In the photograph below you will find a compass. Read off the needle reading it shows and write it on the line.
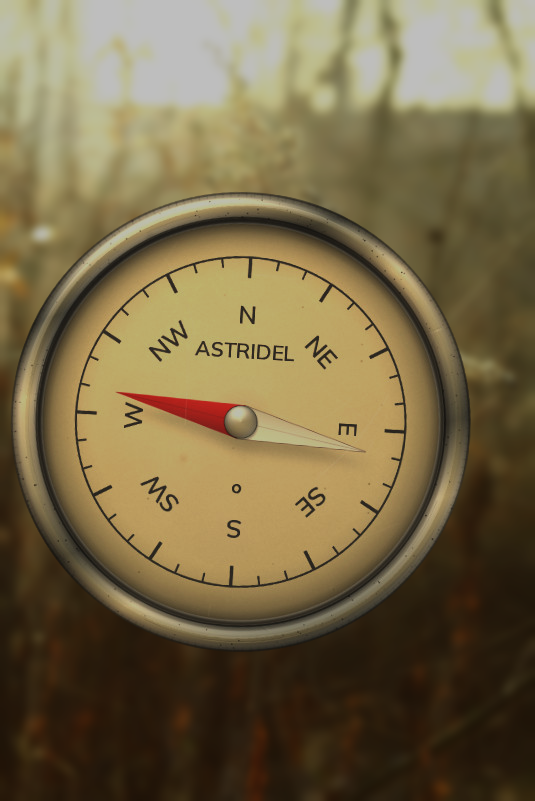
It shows 280 °
